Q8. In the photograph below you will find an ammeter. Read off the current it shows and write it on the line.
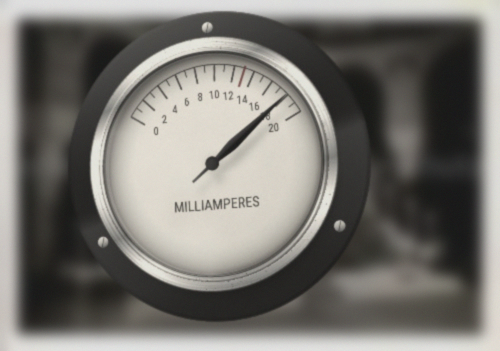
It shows 18 mA
